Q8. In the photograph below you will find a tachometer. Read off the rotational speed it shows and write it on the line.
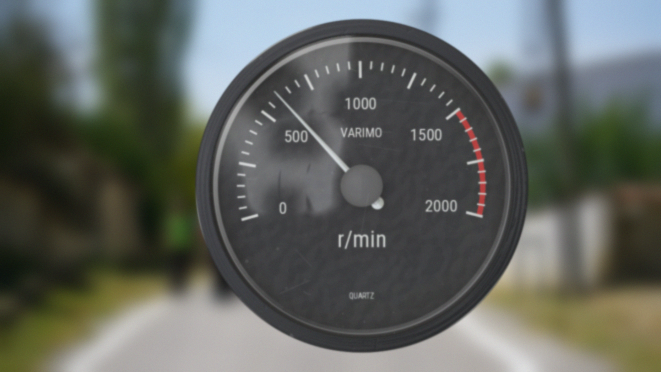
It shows 600 rpm
